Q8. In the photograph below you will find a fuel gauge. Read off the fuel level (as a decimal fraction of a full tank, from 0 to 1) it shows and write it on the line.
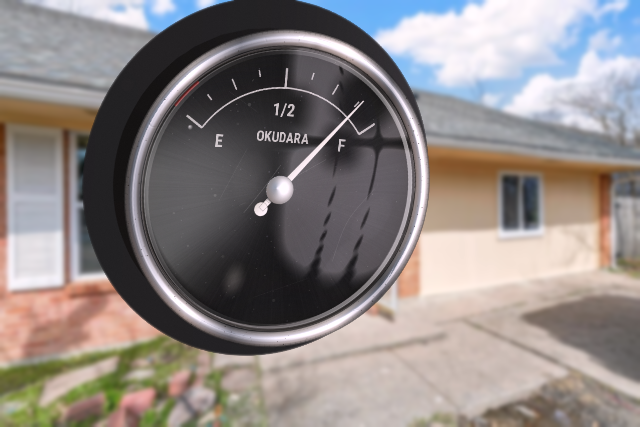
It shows 0.875
